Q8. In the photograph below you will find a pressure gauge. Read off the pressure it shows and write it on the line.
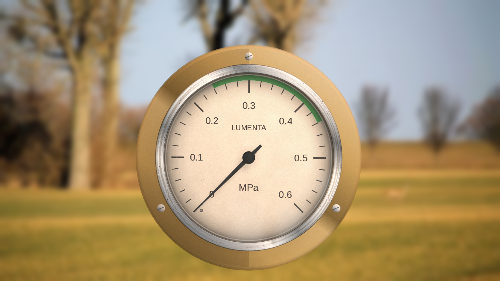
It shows 0 MPa
